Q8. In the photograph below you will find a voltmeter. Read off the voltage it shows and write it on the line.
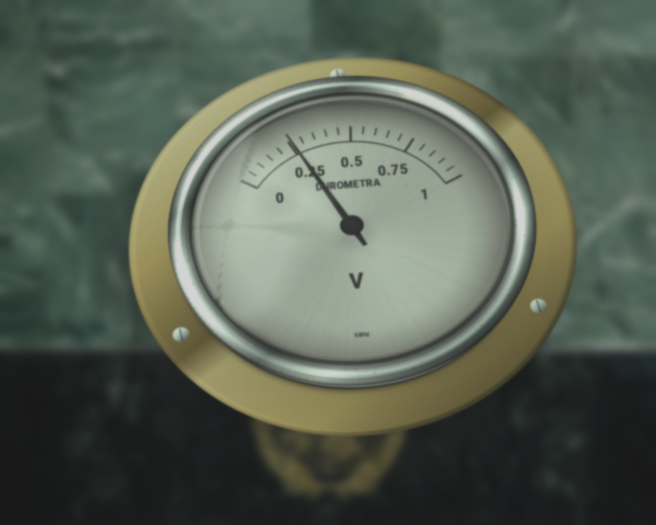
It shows 0.25 V
